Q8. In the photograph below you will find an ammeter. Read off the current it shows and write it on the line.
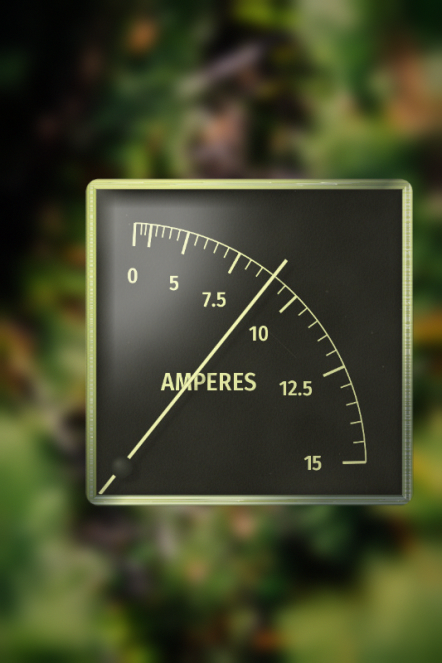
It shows 9 A
